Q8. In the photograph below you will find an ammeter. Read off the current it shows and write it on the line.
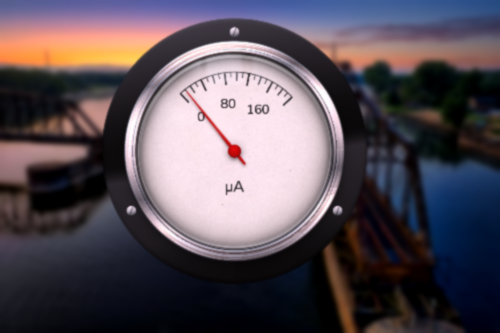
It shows 10 µA
